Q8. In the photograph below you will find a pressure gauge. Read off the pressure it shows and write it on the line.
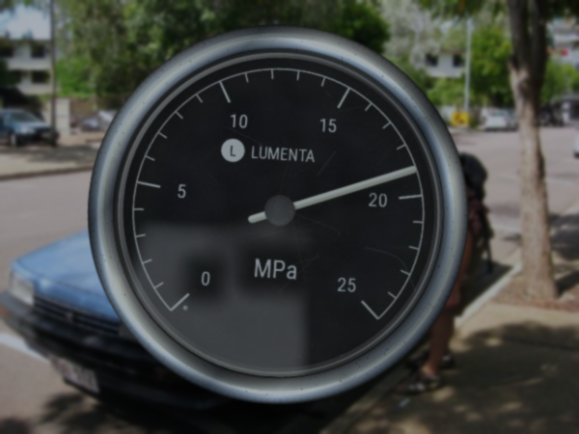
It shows 19 MPa
